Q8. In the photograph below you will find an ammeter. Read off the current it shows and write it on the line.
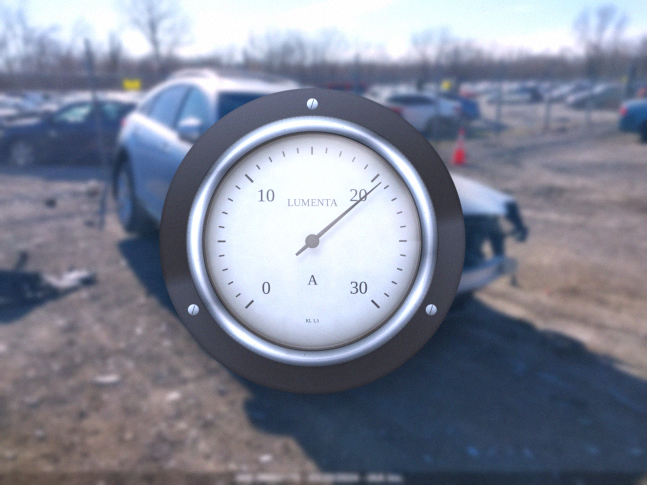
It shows 20.5 A
